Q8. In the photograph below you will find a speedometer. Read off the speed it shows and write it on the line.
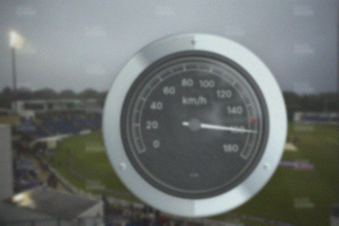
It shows 160 km/h
